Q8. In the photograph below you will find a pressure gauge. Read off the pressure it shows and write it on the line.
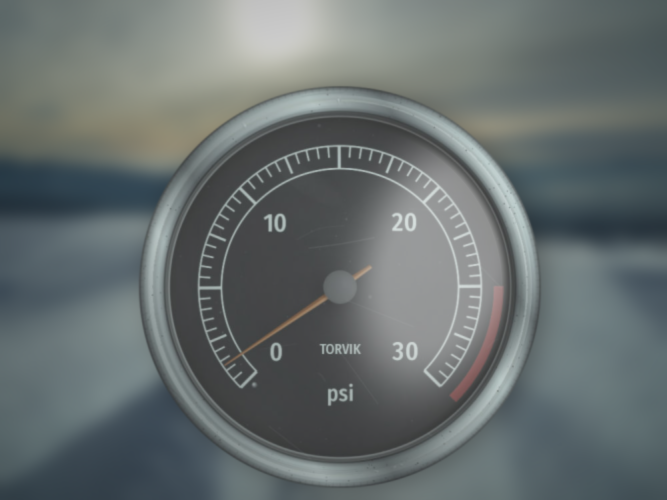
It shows 1.25 psi
